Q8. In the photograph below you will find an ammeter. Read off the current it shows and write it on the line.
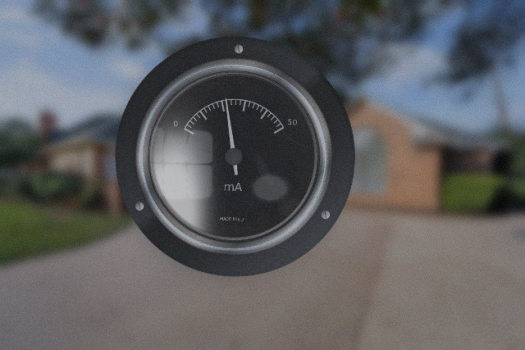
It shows 22 mA
